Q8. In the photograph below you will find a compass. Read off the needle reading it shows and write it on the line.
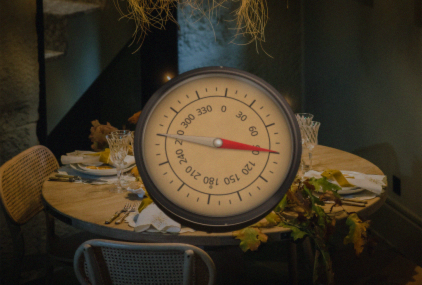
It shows 90 °
